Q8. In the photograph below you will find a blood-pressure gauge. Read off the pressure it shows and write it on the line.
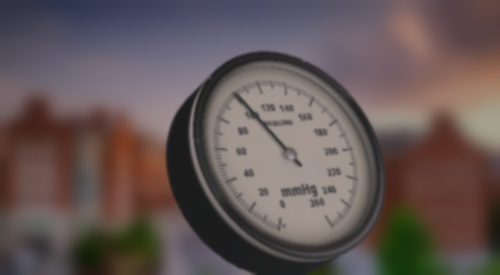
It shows 100 mmHg
